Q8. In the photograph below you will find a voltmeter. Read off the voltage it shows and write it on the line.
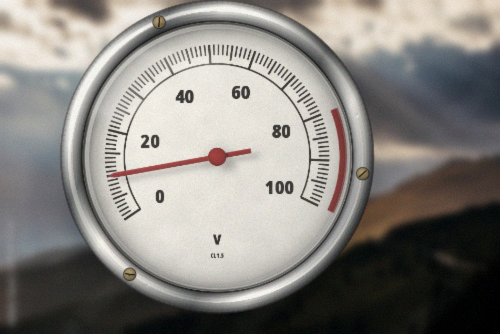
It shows 10 V
